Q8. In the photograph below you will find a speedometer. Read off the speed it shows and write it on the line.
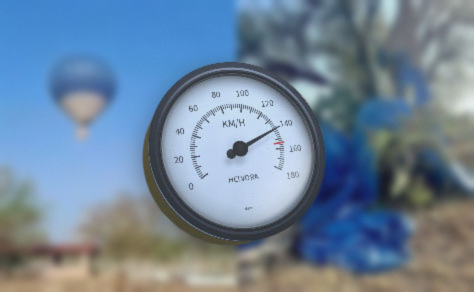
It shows 140 km/h
